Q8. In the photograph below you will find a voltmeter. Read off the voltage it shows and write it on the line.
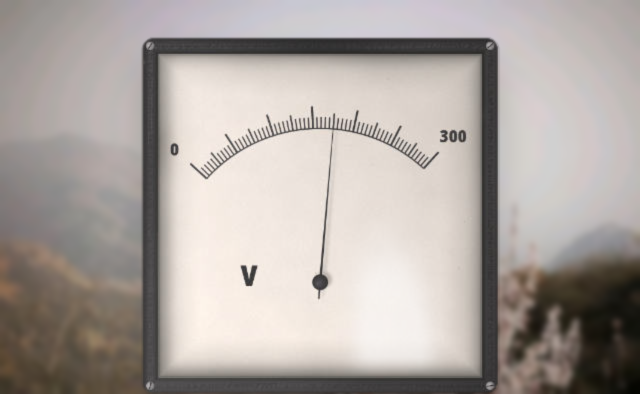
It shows 175 V
